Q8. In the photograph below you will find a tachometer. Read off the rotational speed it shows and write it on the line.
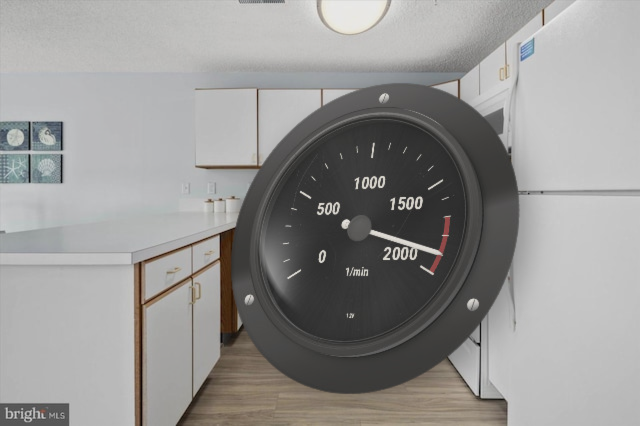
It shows 1900 rpm
